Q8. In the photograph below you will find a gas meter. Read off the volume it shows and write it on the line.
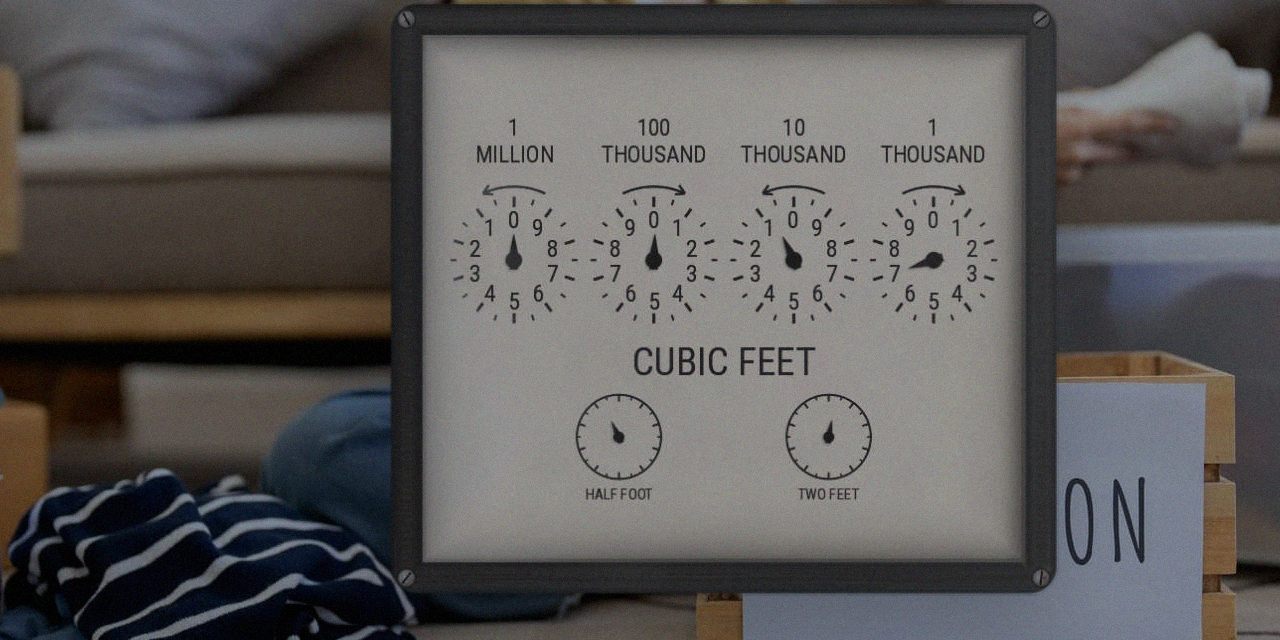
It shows 700 ft³
